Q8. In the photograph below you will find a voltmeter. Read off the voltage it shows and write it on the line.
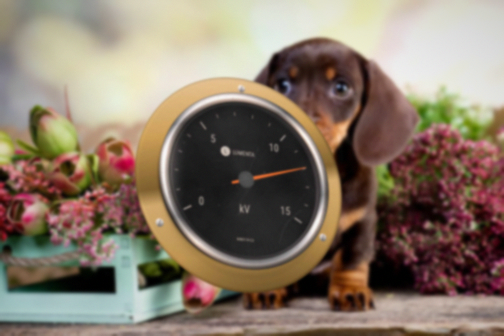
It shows 12 kV
